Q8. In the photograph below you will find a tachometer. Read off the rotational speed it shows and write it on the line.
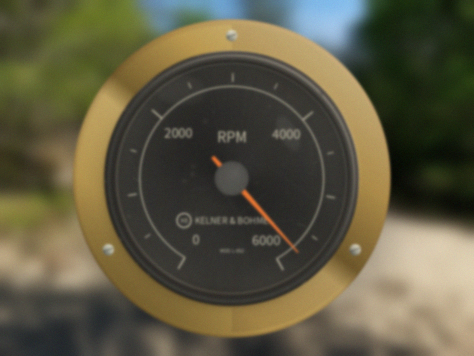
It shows 5750 rpm
